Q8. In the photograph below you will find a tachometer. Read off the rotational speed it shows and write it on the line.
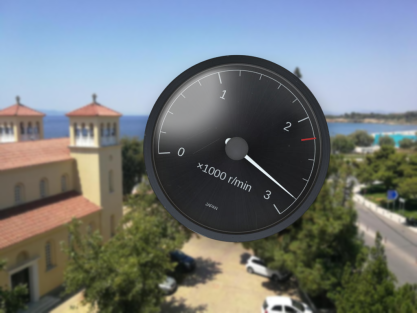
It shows 2800 rpm
